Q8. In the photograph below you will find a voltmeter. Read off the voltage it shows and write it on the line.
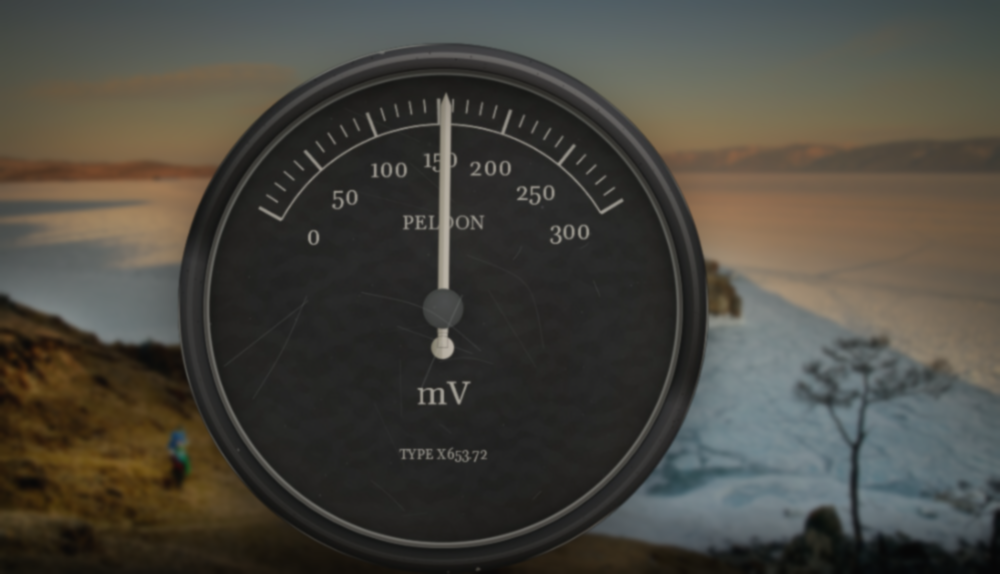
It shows 155 mV
